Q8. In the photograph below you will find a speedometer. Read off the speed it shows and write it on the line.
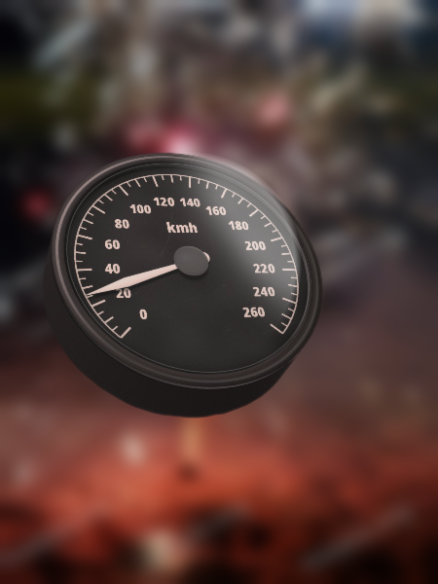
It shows 25 km/h
